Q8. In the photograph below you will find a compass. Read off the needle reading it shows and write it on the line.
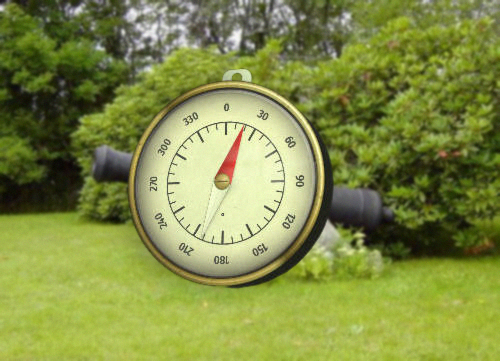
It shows 20 °
